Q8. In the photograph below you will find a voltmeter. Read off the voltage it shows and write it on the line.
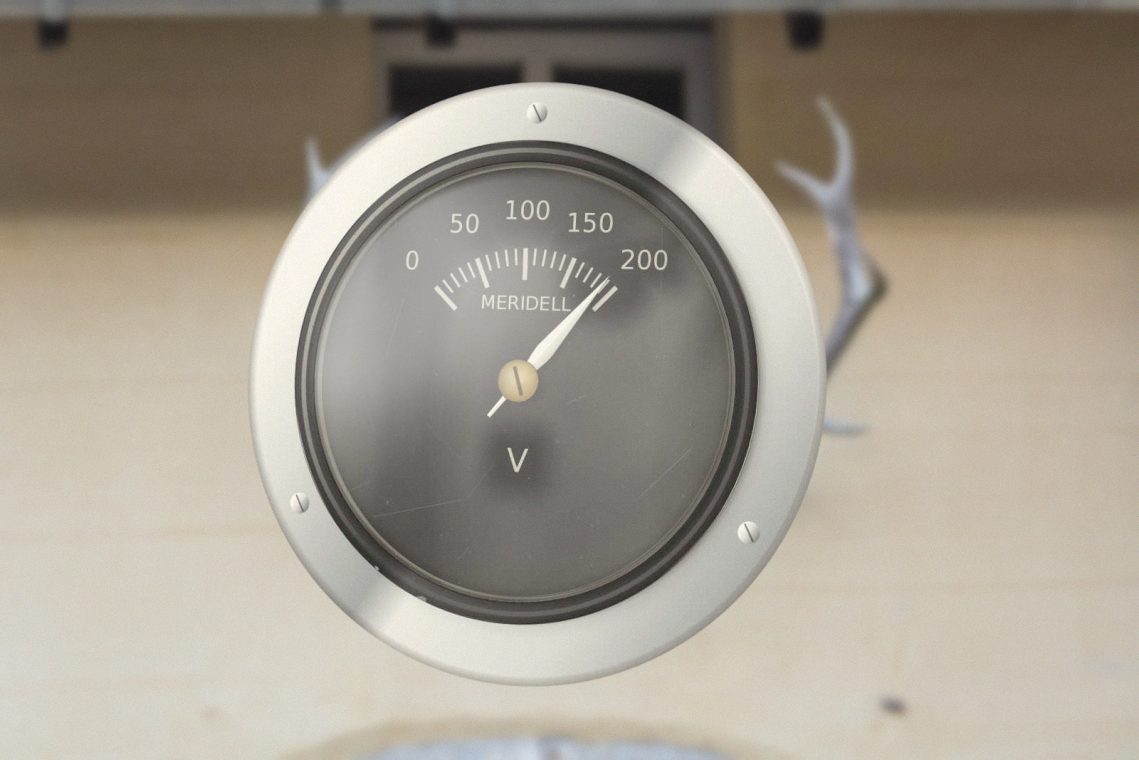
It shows 190 V
